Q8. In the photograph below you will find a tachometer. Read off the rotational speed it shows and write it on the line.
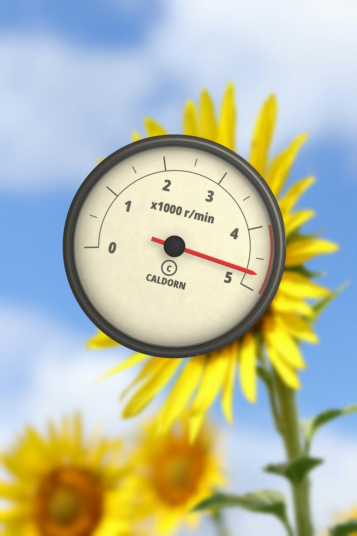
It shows 4750 rpm
